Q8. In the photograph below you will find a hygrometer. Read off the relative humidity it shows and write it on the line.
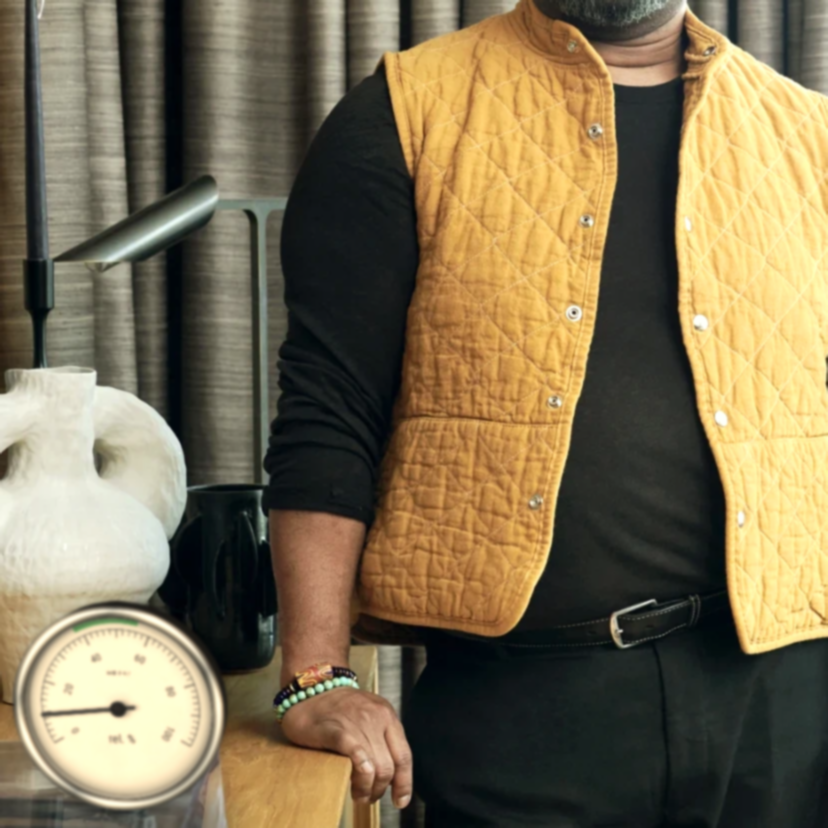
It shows 10 %
